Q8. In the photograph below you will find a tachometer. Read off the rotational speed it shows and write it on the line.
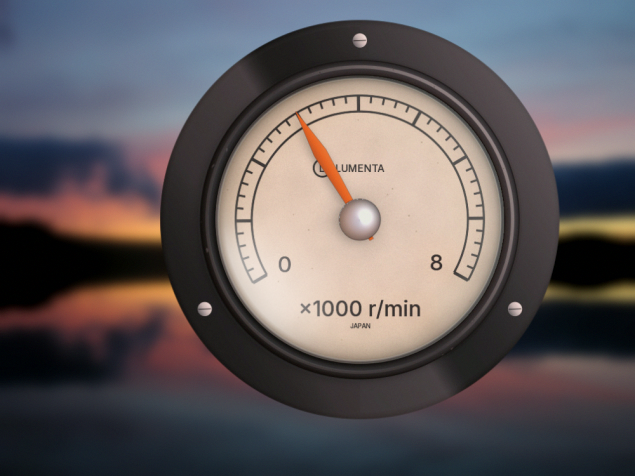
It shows 3000 rpm
